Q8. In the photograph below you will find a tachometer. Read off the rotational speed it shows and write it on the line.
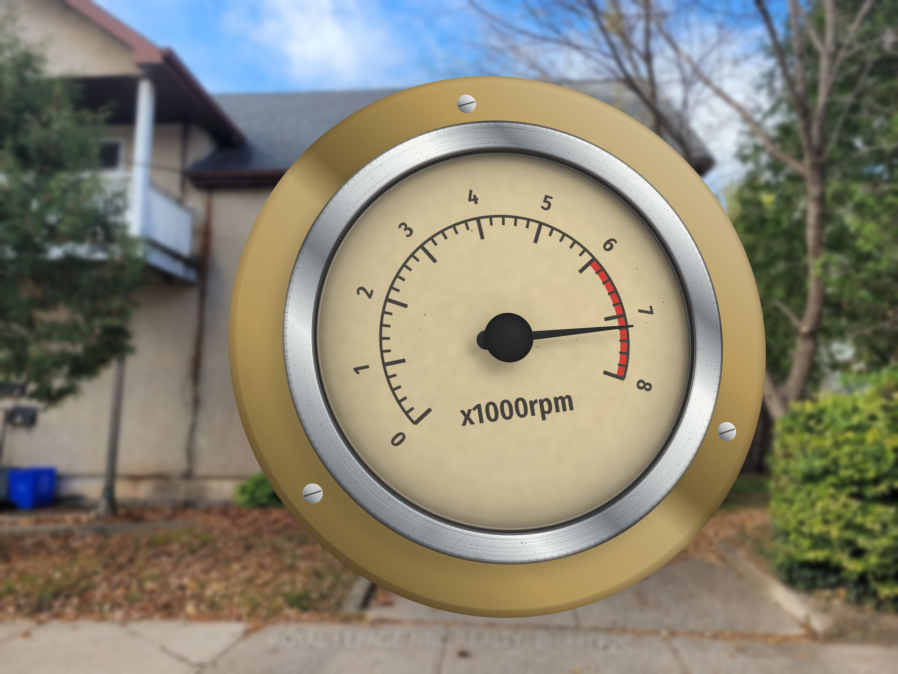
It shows 7200 rpm
